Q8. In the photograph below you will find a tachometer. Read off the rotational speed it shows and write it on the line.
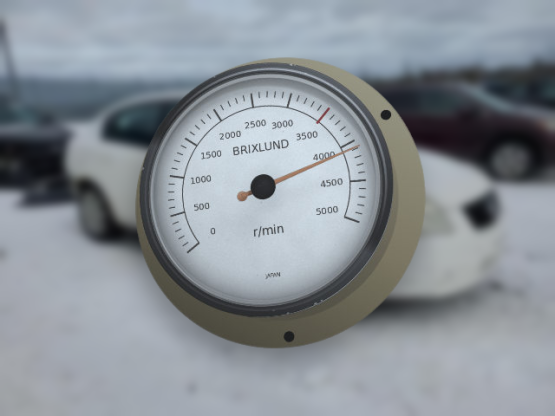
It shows 4100 rpm
